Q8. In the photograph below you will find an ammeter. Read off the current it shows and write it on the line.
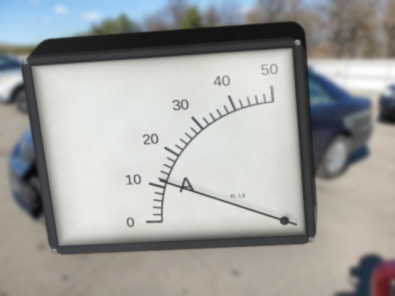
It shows 12 A
